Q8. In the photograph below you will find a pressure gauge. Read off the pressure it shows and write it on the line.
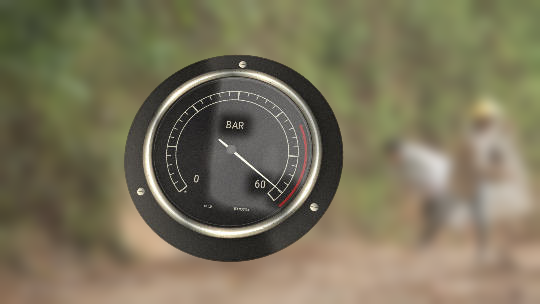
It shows 58 bar
